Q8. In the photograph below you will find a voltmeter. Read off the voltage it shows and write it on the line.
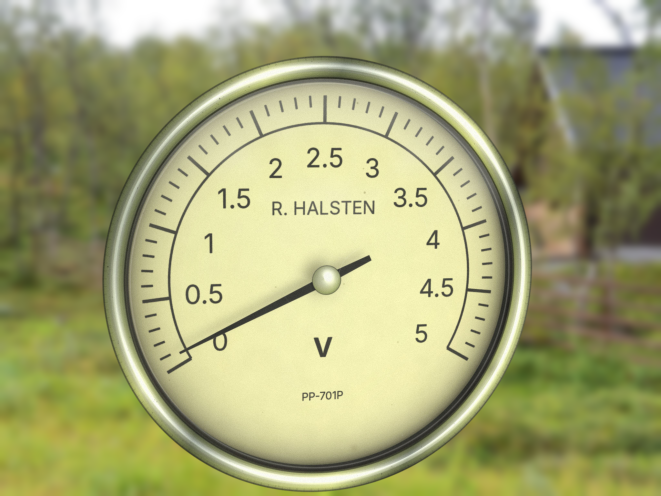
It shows 0.1 V
